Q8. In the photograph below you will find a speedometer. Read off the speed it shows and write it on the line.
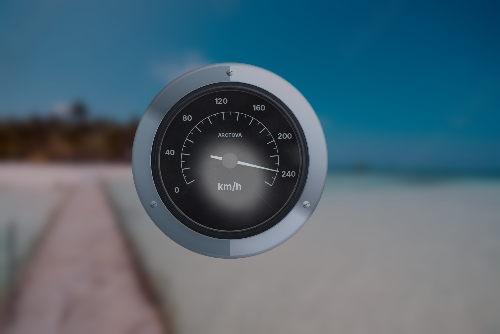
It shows 240 km/h
